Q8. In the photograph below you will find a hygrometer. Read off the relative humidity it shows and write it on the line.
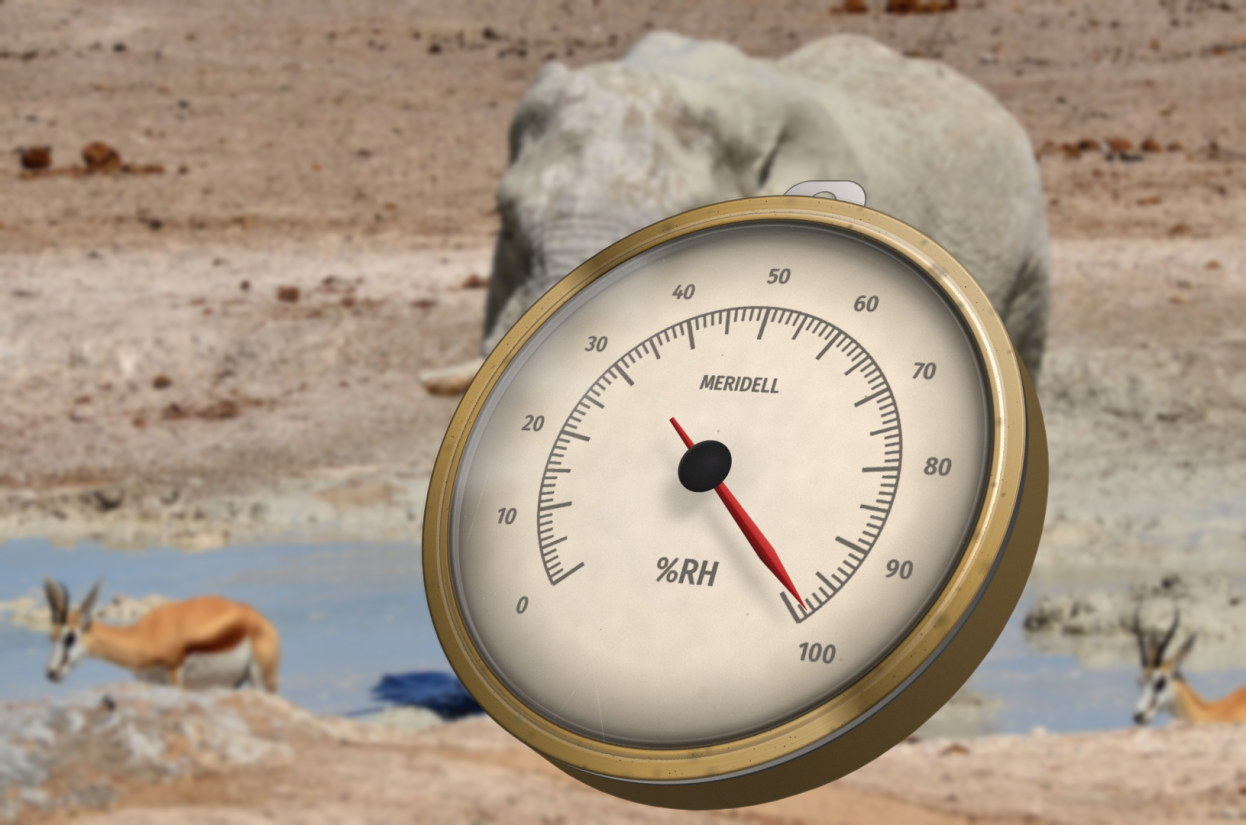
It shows 98.5 %
